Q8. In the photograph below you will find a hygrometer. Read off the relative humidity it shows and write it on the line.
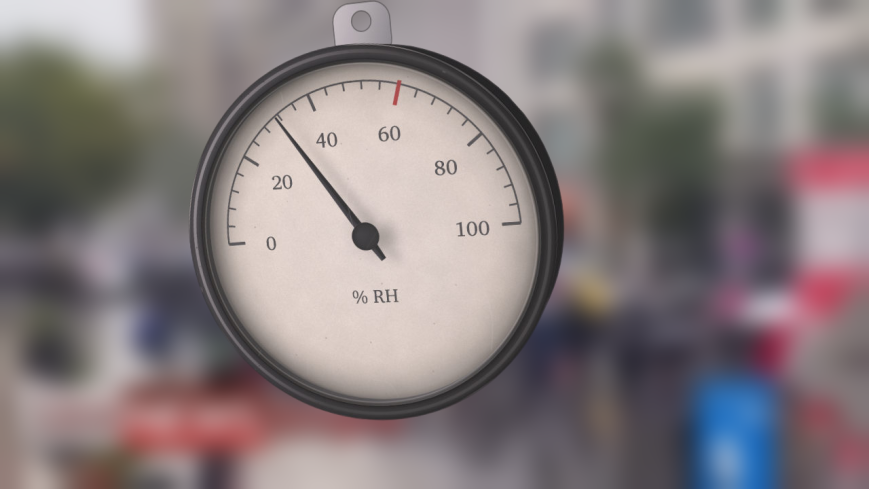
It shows 32 %
